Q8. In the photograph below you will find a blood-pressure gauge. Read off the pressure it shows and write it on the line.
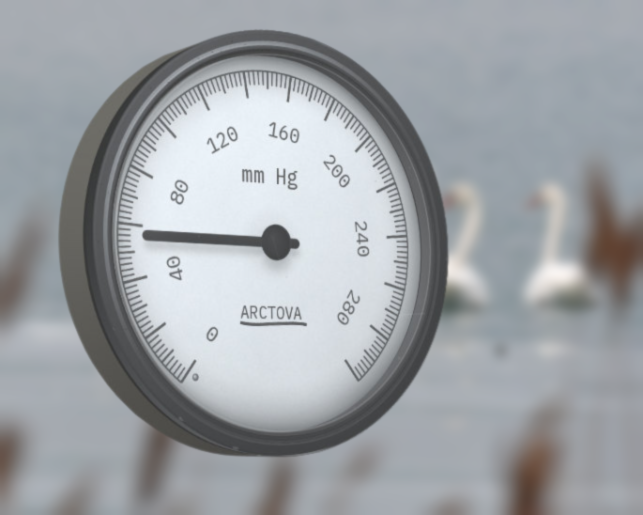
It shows 56 mmHg
